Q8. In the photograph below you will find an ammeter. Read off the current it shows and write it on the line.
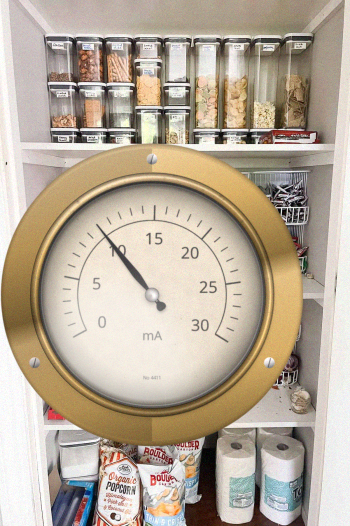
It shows 10 mA
